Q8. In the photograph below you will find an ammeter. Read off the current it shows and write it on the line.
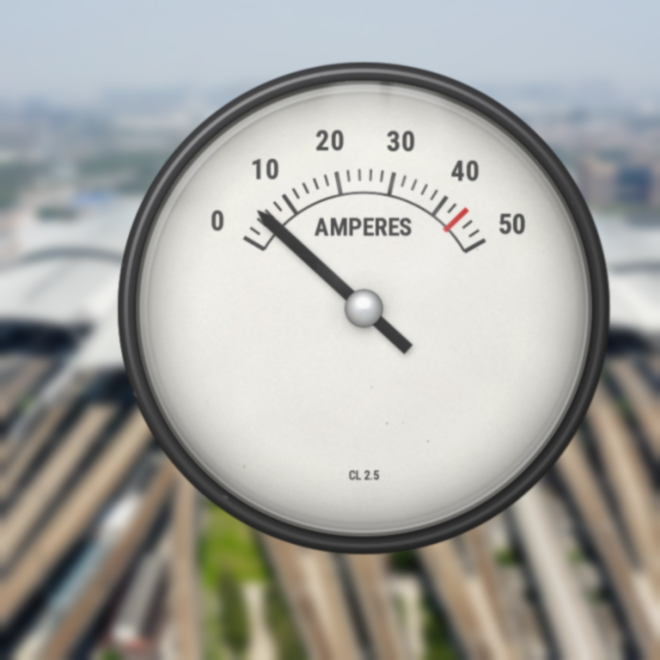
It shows 5 A
